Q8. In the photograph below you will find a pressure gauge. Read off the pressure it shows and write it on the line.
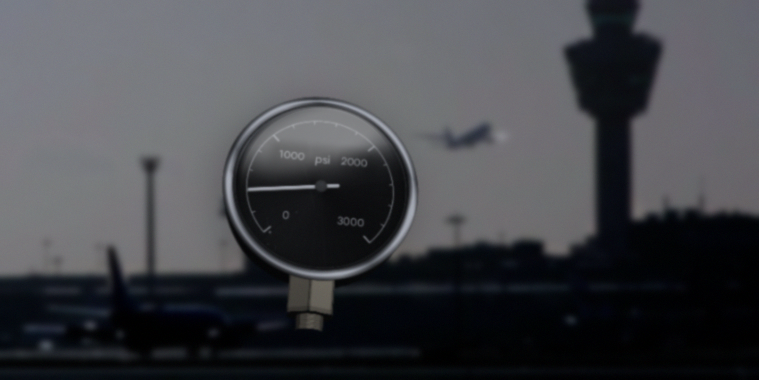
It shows 400 psi
